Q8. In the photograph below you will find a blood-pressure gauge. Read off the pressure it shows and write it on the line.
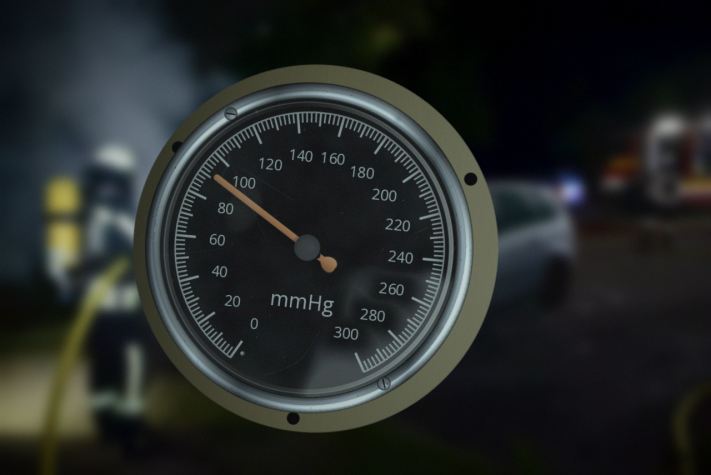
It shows 92 mmHg
